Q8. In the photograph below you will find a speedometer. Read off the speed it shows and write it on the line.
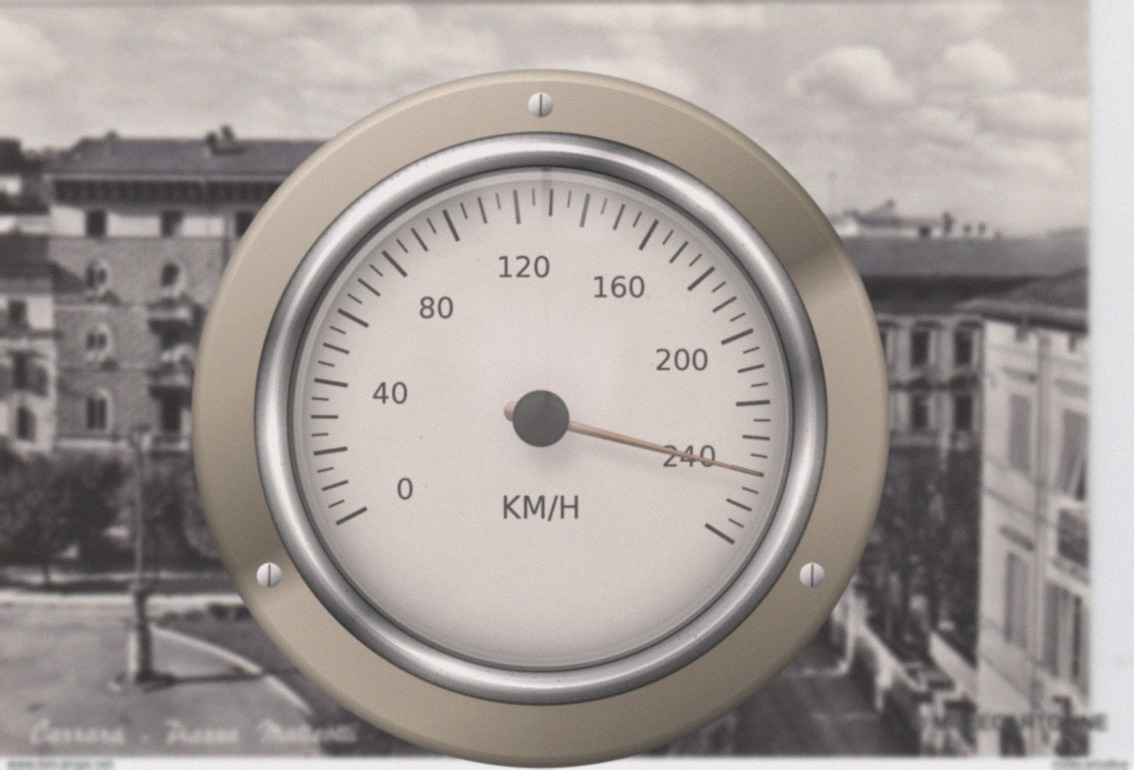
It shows 240 km/h
